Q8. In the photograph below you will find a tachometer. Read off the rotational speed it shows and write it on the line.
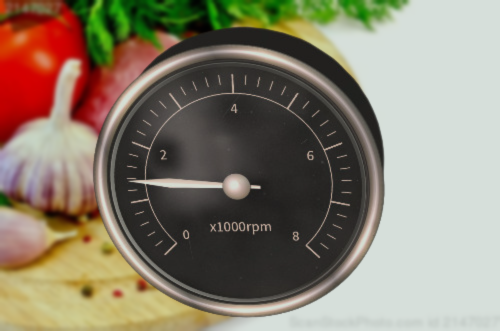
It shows 1400 rpm
